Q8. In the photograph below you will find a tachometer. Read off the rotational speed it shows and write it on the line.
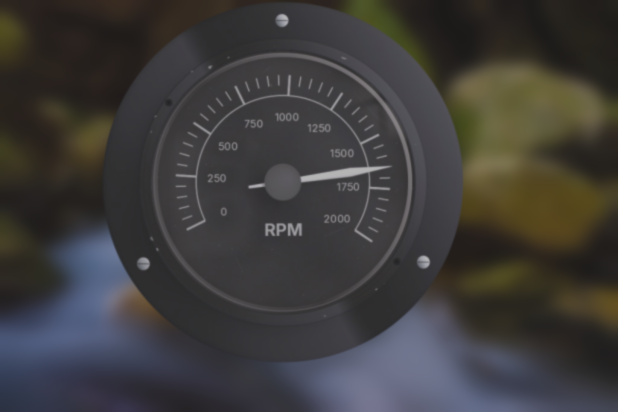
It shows 1650 rpm
